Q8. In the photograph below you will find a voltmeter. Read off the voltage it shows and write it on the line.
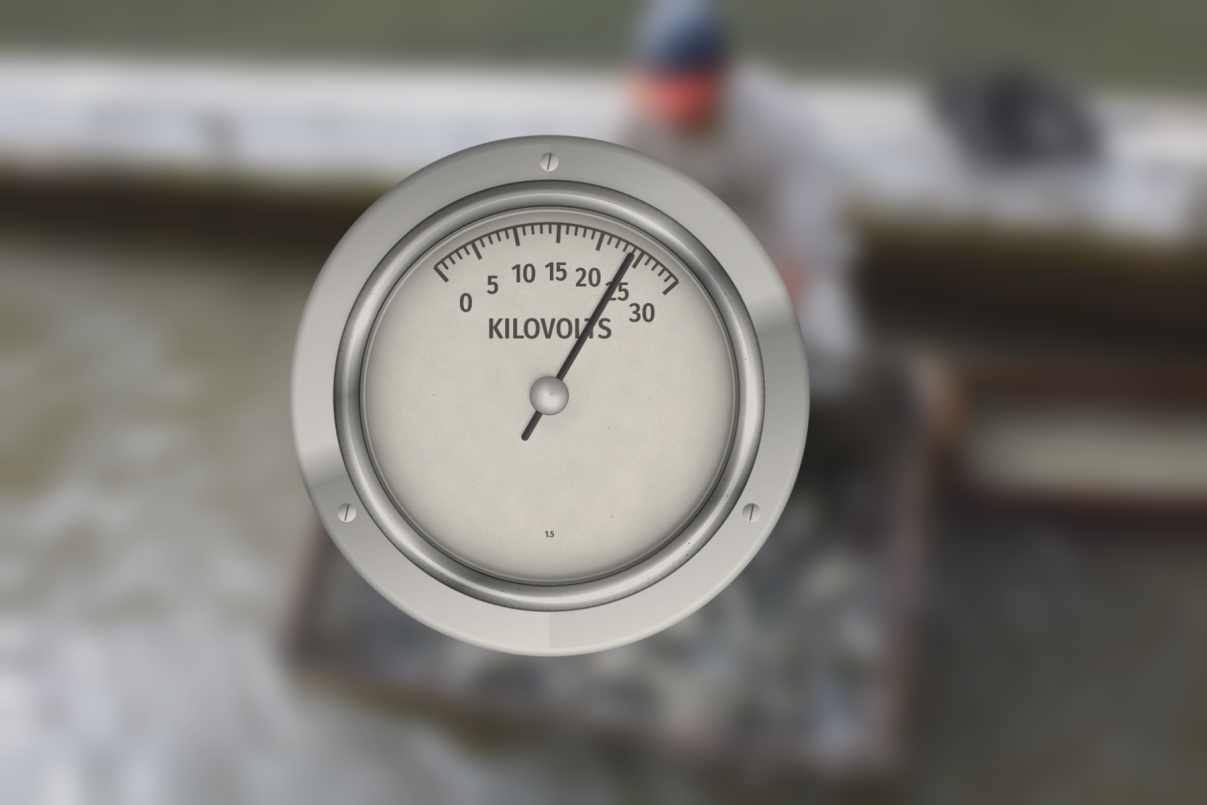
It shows 24 kV
